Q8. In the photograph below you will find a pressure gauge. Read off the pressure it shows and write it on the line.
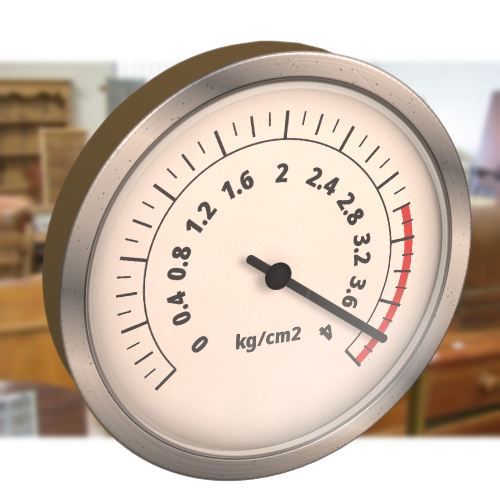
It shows 3.8 kg/cm²
